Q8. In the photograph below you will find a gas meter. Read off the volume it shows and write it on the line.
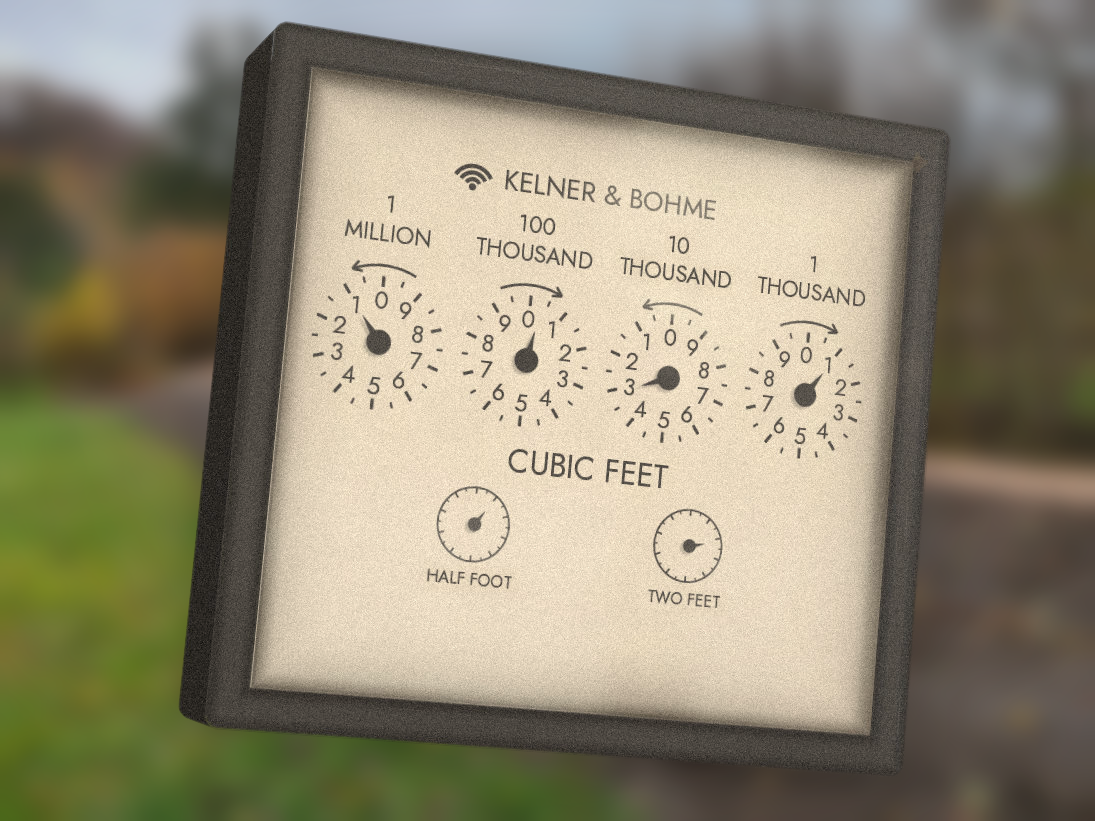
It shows 103100 ft³
